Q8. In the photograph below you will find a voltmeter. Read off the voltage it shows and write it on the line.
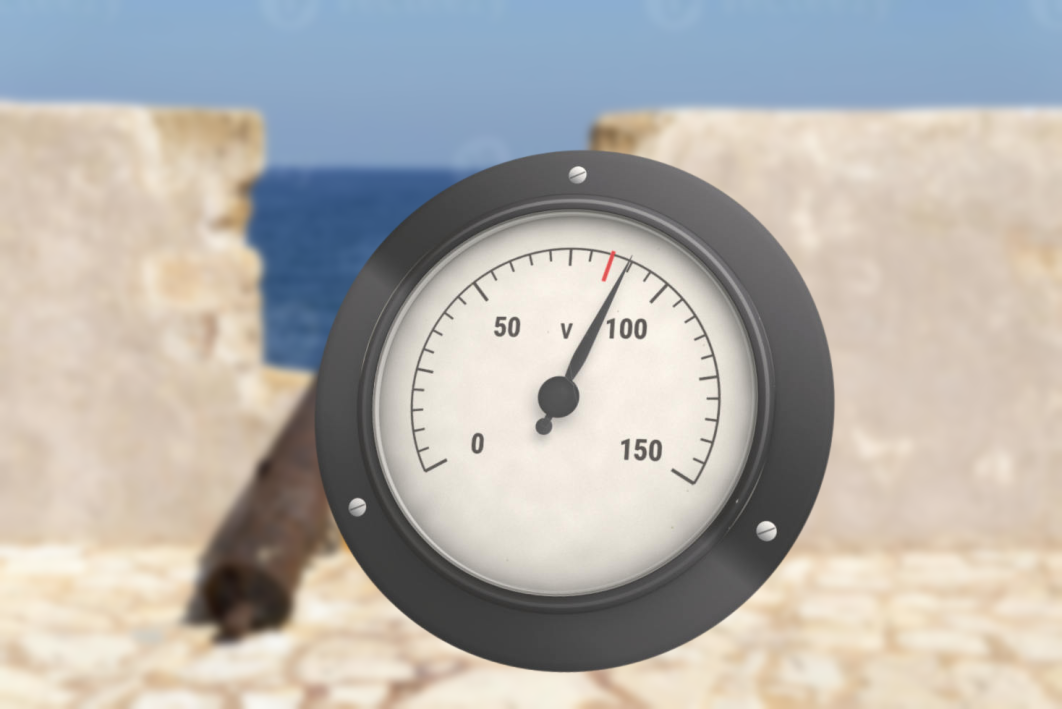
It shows 90 V
